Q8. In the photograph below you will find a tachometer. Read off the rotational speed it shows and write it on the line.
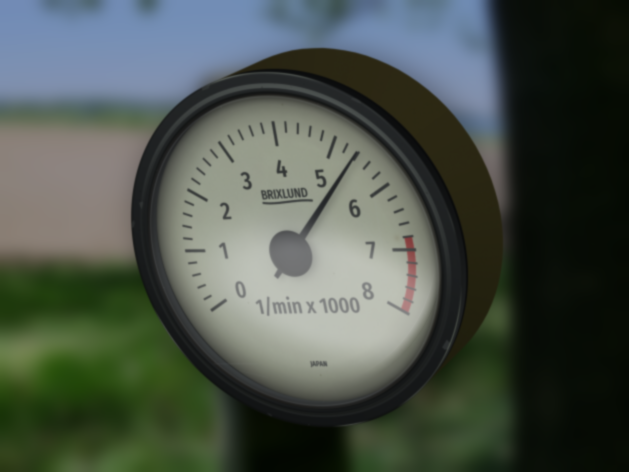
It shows 5400 rpm
